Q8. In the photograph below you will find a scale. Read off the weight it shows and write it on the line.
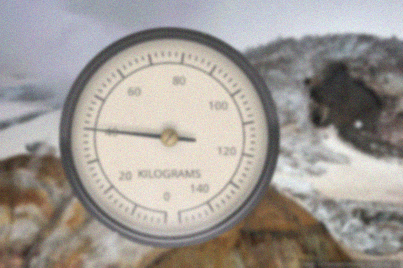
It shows 40 kg
